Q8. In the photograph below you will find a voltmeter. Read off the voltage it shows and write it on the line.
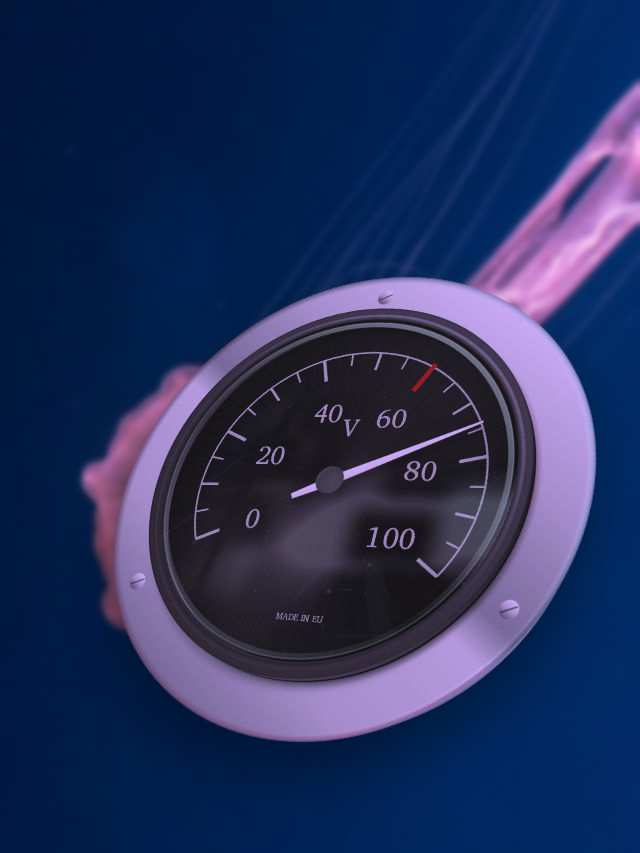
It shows 75 V
